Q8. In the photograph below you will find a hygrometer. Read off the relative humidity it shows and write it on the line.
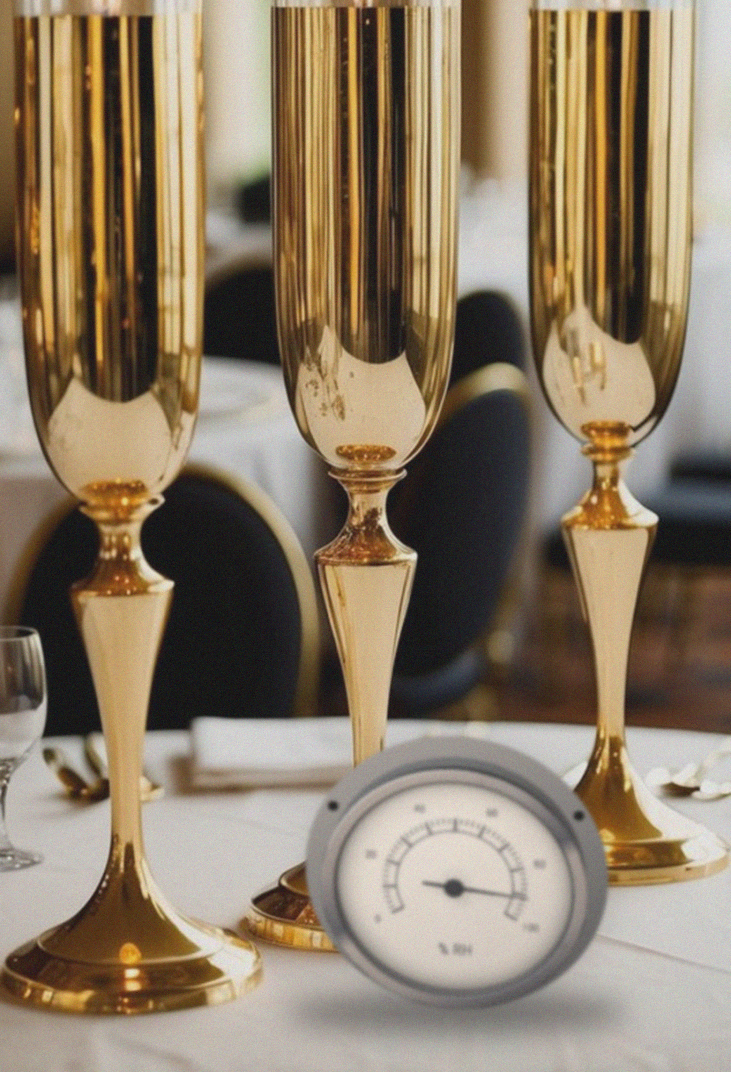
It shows 90 %
